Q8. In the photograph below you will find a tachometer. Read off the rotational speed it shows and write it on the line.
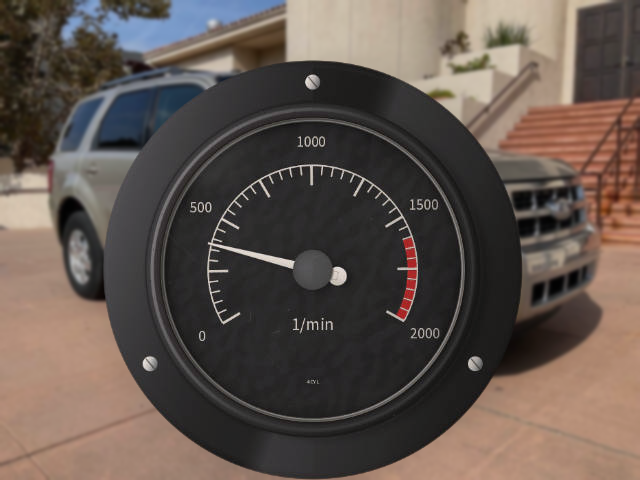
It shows 375 rpm
